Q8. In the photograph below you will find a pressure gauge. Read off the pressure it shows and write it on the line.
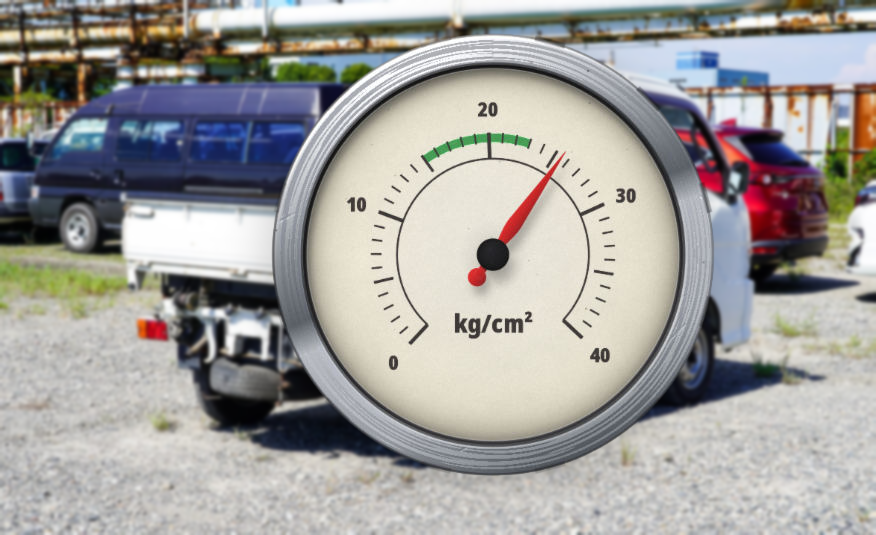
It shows 25.5 kg/cm²
